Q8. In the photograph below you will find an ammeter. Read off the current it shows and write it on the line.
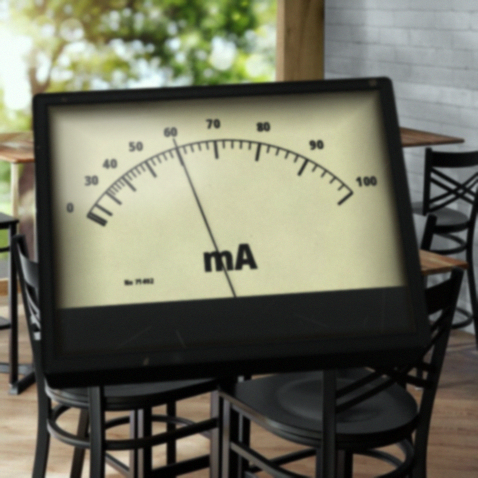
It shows 60 mA
